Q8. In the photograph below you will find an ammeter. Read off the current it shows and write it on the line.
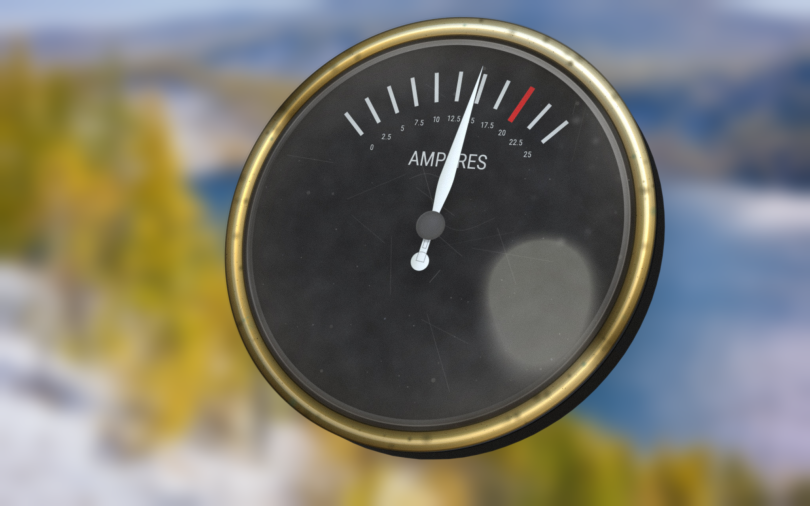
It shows 15 A
